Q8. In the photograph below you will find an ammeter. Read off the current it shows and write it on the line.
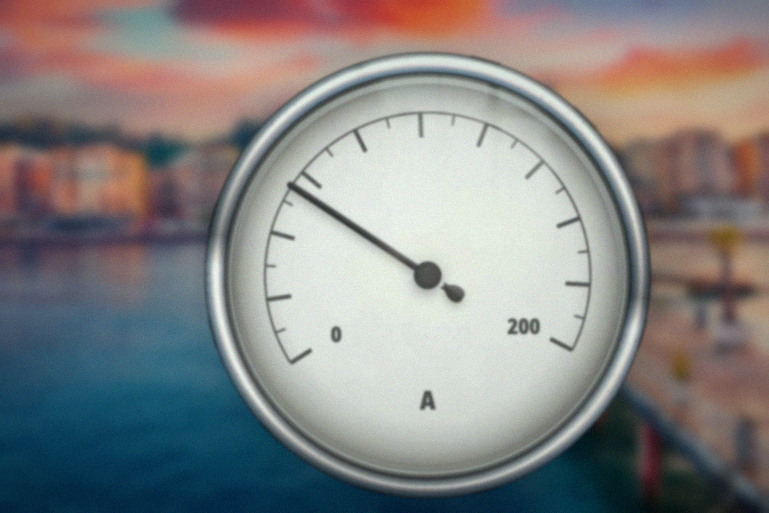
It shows 55 A
